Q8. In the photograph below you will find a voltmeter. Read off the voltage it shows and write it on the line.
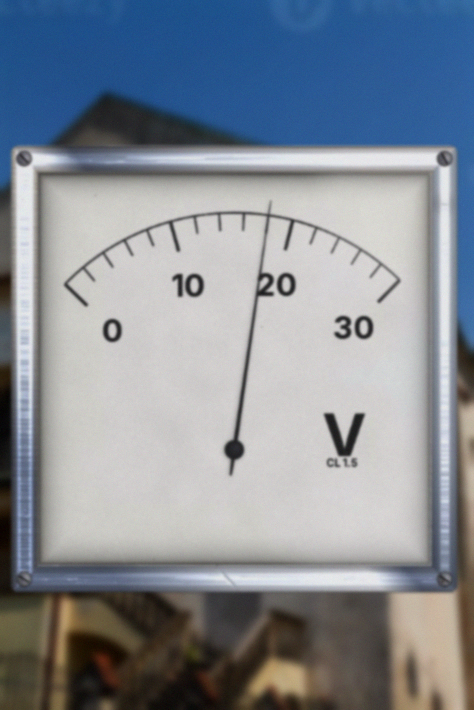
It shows 18 V
